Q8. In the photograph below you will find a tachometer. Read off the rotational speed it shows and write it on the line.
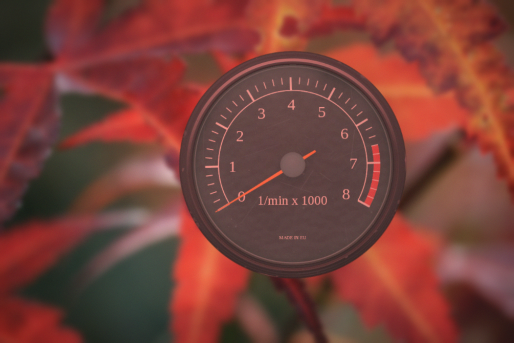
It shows 0 rpm
